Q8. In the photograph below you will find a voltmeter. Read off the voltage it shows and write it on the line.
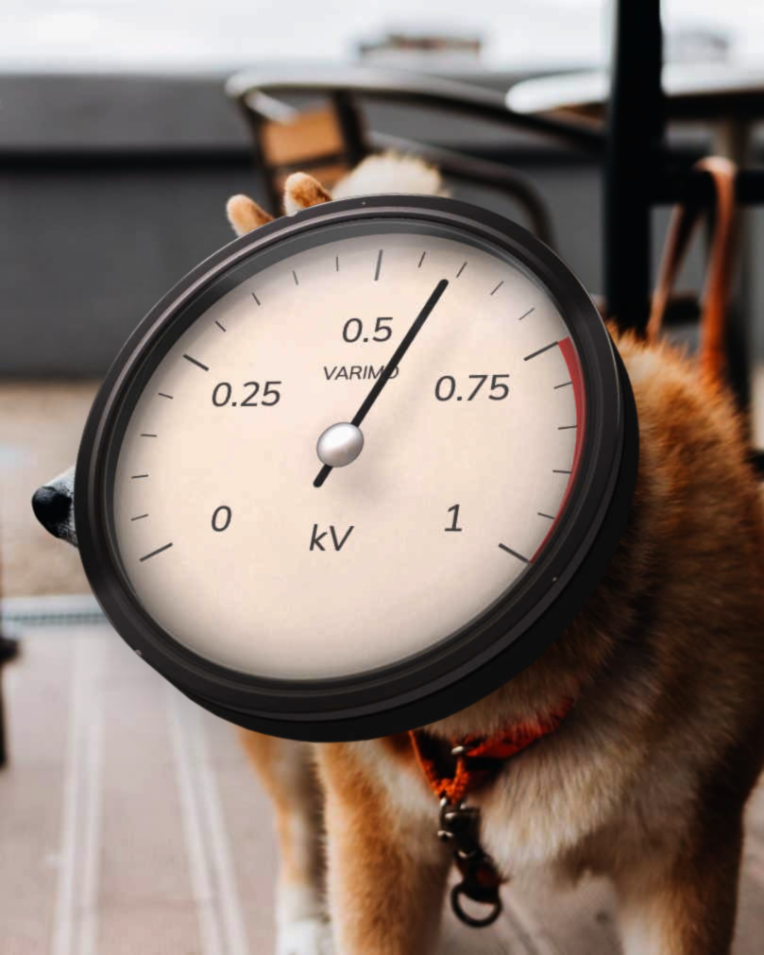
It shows 0.6 kV
